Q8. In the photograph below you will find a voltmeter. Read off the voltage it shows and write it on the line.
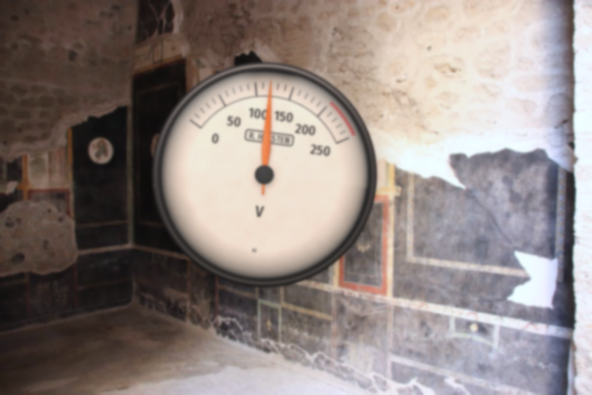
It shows 120 V
